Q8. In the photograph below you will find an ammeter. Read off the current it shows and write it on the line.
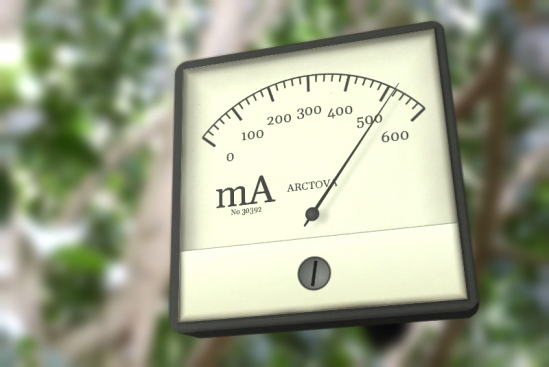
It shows 520 mA
